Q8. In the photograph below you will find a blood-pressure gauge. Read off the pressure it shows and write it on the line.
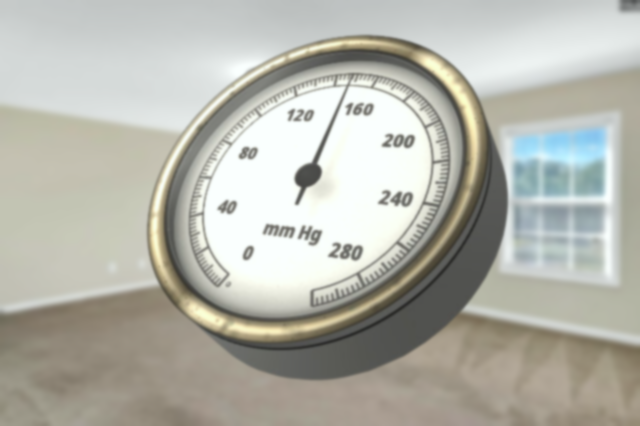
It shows 150 mmHg
